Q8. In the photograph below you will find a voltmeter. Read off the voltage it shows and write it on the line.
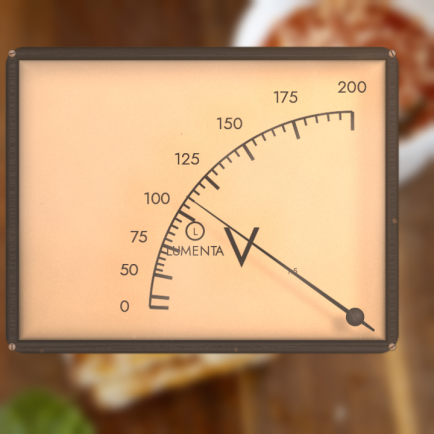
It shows 110 V
